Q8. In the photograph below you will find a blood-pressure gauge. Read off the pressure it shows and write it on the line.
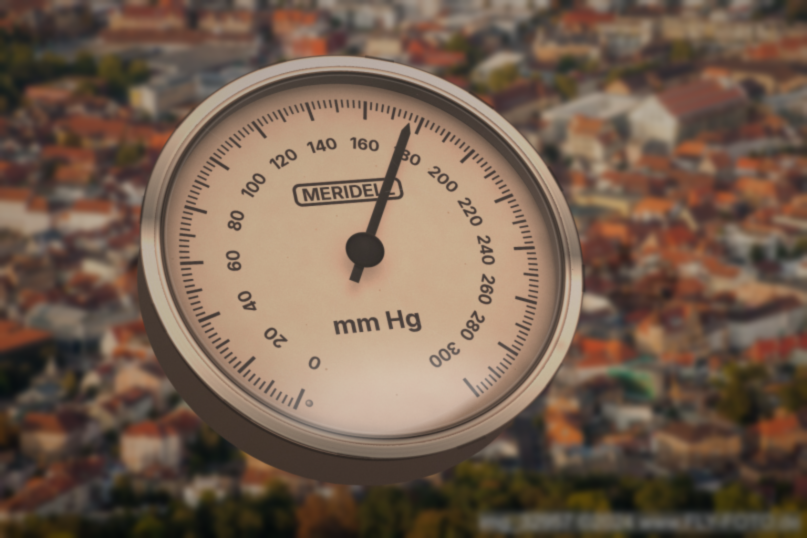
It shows 176 mmHg
